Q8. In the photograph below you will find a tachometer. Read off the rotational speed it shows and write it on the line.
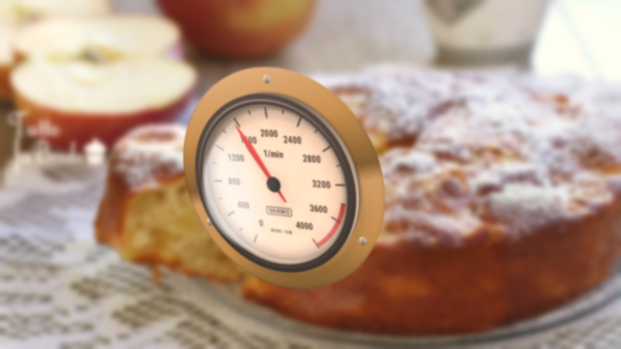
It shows 1600 rpm
